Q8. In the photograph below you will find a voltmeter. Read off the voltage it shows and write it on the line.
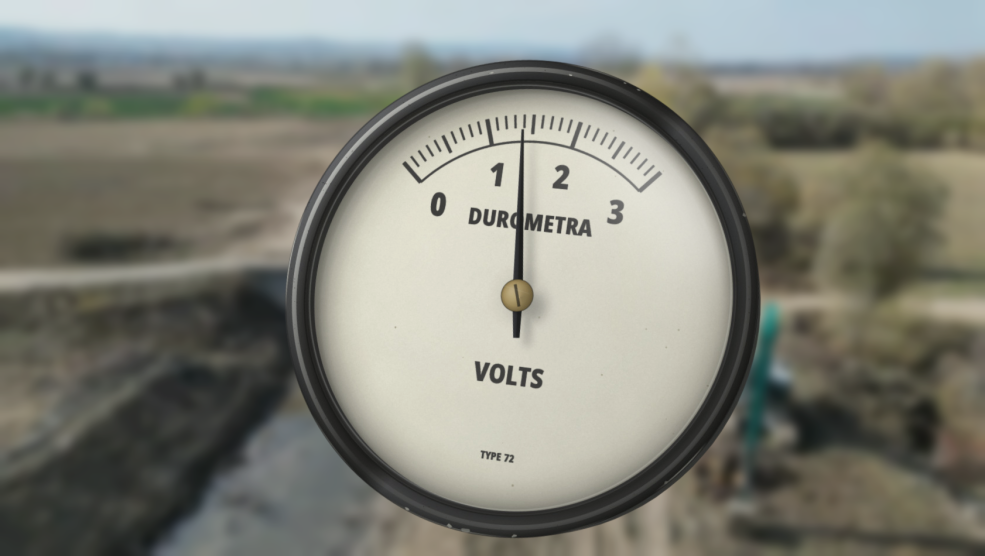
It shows 1.4 V
